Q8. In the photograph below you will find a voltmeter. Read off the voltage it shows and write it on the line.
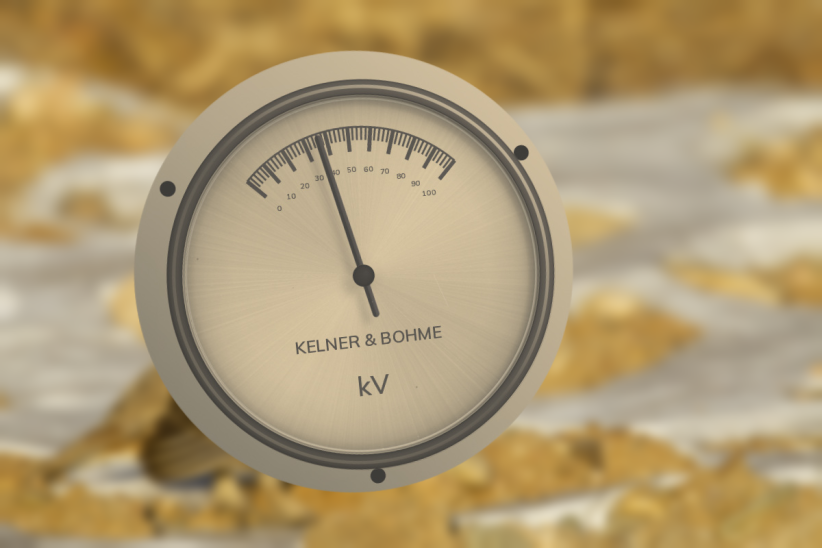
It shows 36 kV
